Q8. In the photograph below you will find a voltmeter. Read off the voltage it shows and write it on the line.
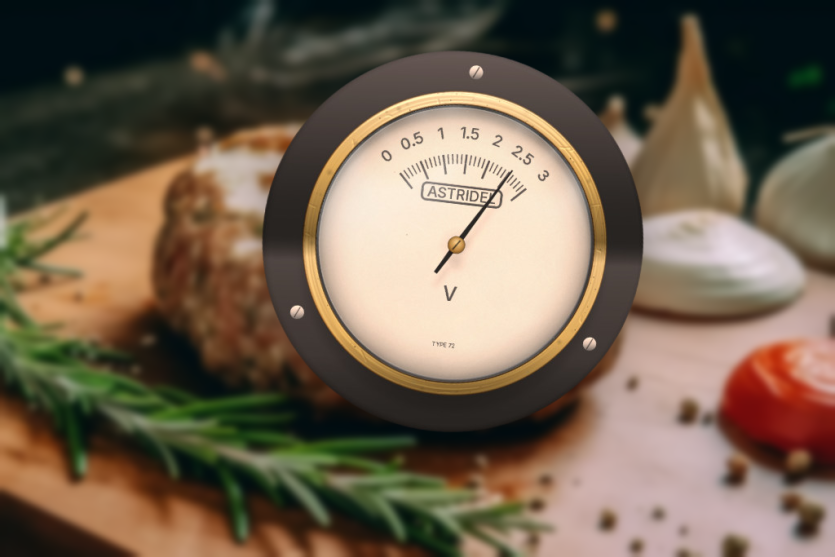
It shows 2.5 V
